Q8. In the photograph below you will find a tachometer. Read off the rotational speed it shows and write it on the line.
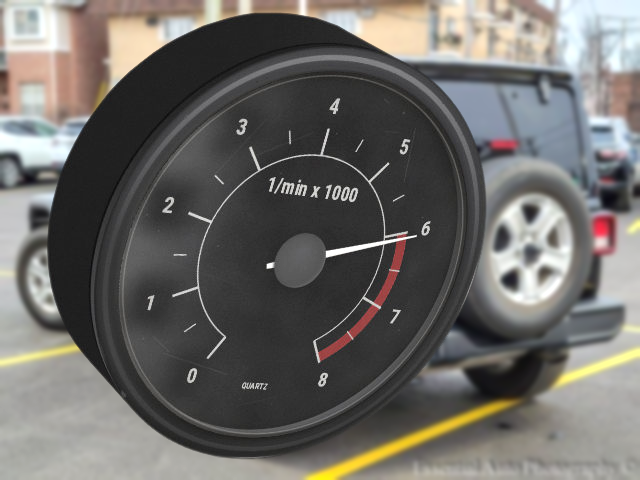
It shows 6000 rpm
